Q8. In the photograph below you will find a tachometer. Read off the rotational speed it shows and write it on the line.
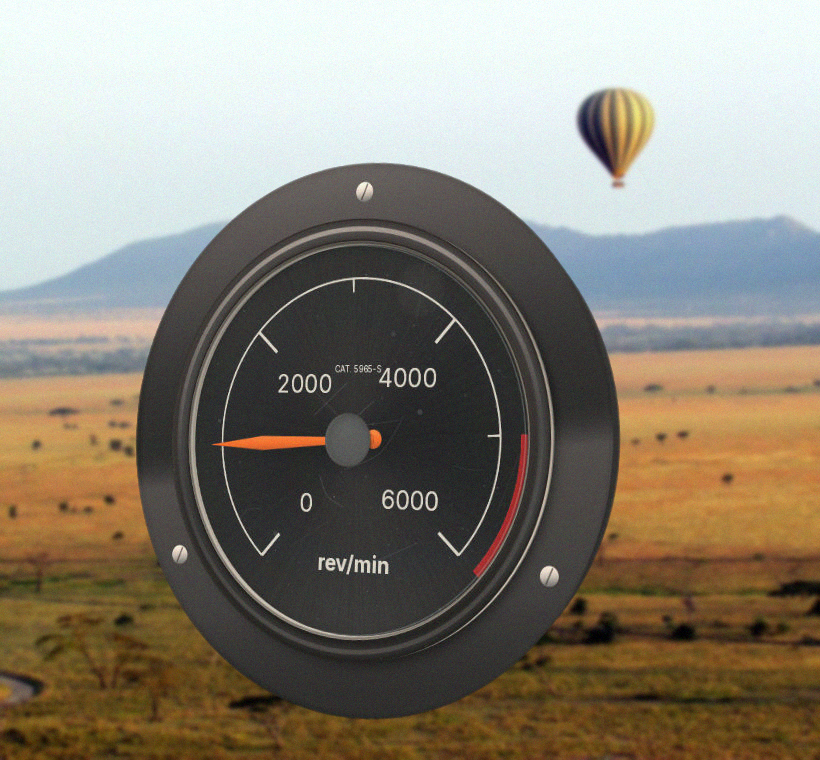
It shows 1000 rpm
